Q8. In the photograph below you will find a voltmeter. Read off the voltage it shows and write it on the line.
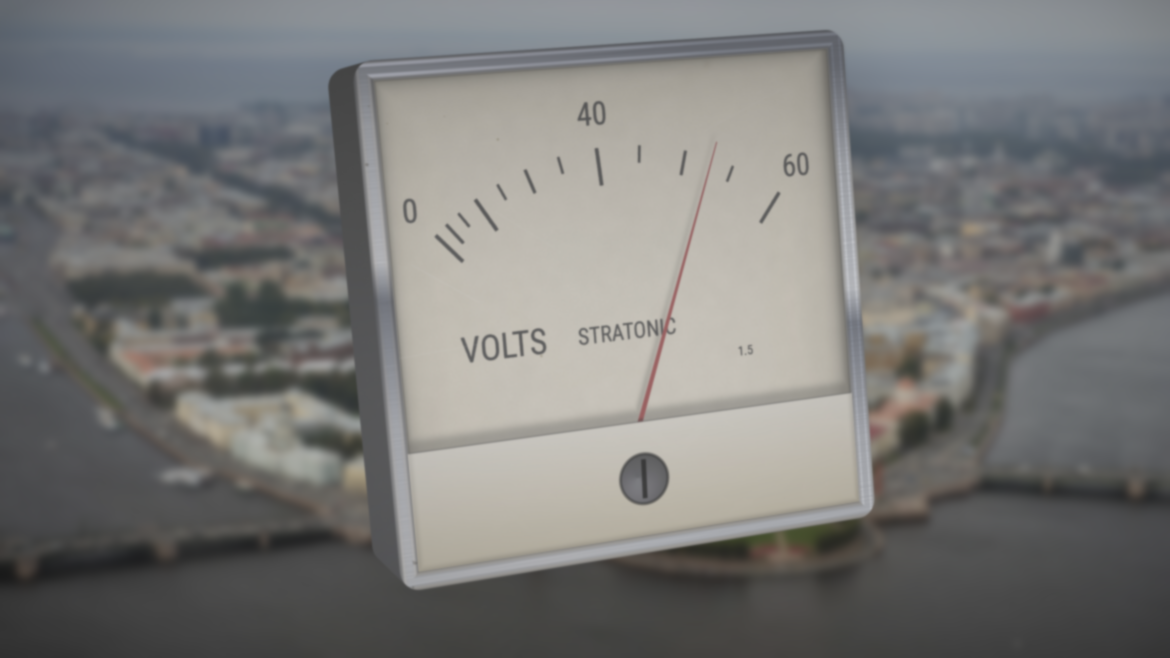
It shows 52.5 V
